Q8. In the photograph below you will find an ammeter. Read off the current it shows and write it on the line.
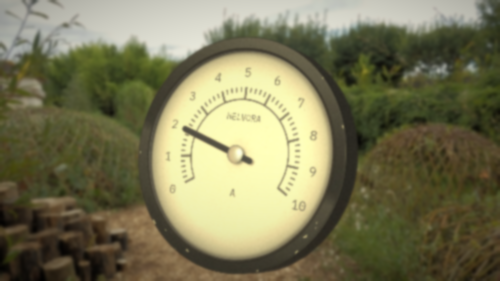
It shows 2 A
